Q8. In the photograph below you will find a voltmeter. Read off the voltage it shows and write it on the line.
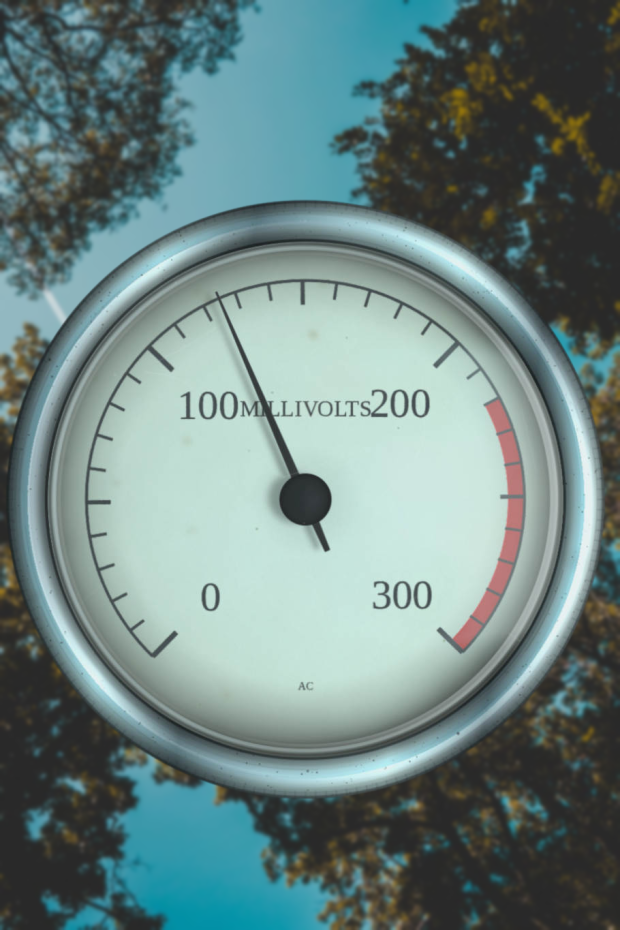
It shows 125 mV
